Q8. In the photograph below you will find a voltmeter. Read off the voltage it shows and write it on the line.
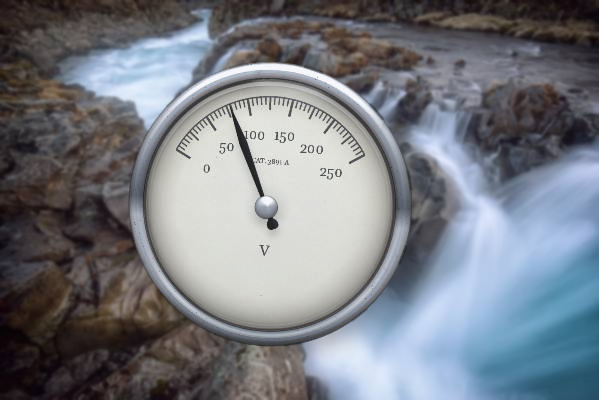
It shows 80 V
